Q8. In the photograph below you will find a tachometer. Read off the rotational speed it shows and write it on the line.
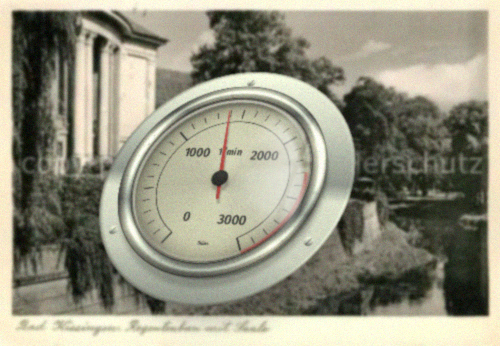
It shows 1400 rpm
